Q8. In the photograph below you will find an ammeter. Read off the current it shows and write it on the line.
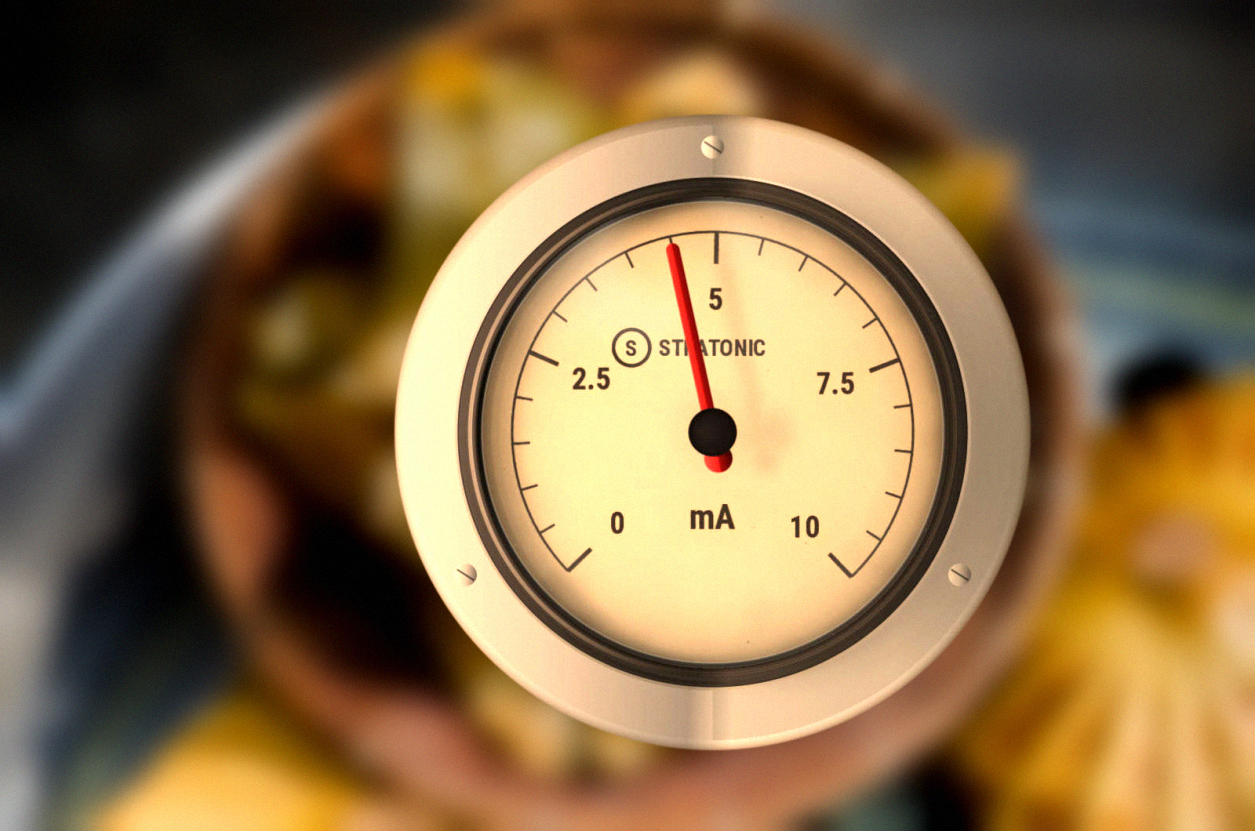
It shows 4.5 mA
